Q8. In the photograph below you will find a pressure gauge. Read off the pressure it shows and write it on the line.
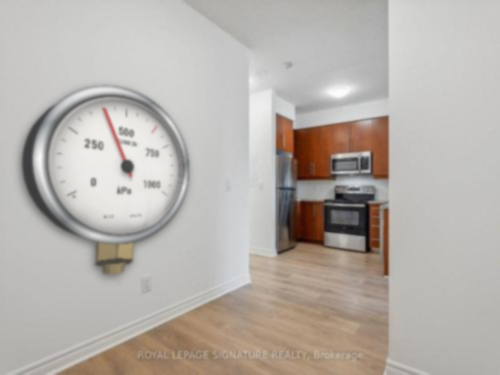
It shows 400 kPa
